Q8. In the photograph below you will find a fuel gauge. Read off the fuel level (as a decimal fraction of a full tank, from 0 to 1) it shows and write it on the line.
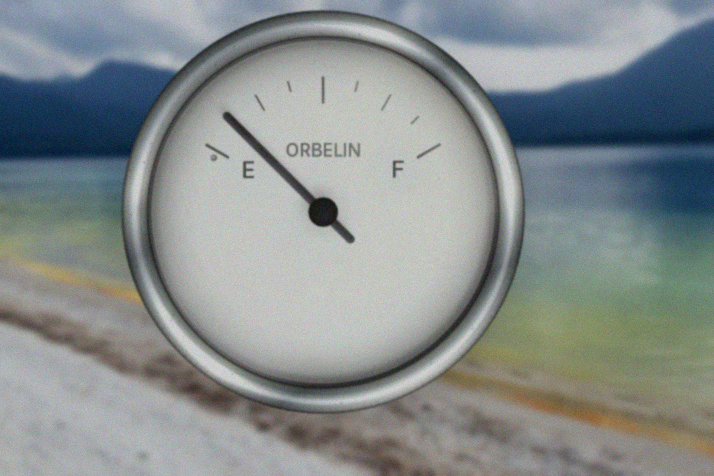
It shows 0.125
